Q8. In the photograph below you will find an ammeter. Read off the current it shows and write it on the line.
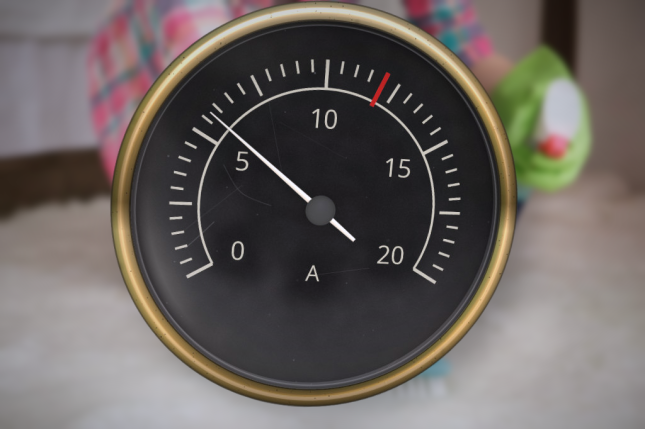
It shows 5.75 A
